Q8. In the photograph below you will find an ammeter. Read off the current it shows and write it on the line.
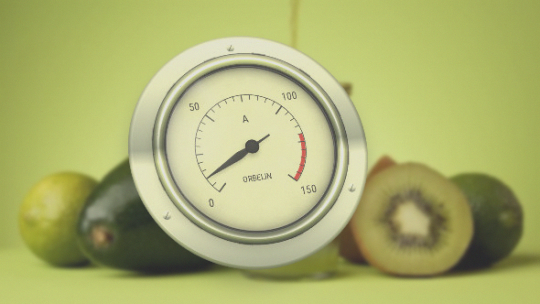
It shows 10 A
